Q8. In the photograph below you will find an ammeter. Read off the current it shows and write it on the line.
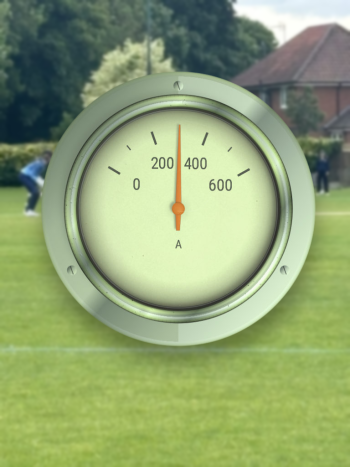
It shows 300 A
